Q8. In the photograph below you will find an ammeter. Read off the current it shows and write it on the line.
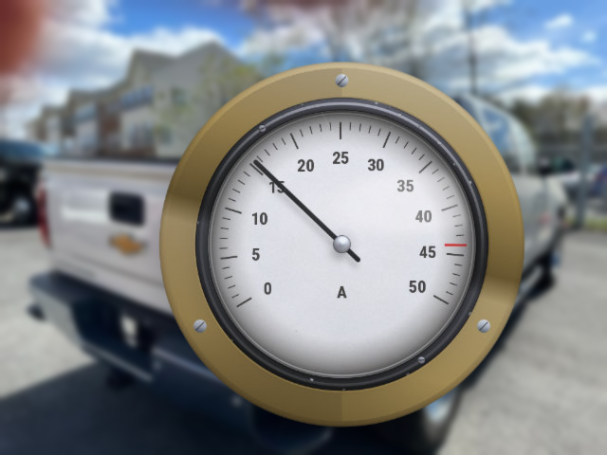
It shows 15.5 A
